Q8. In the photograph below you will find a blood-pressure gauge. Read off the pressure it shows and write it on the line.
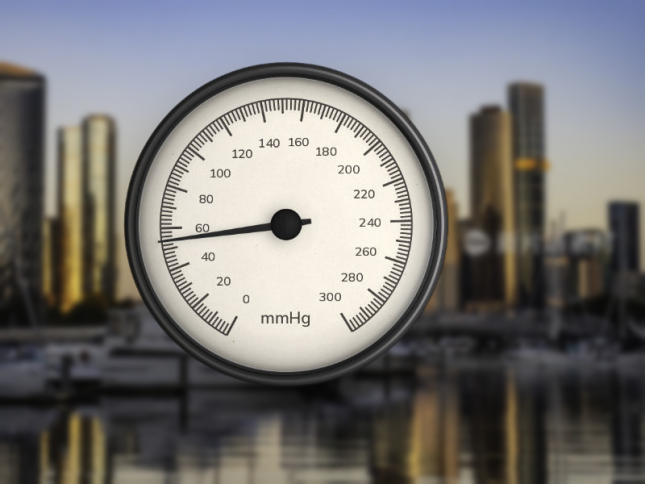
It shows 54 mmHg
